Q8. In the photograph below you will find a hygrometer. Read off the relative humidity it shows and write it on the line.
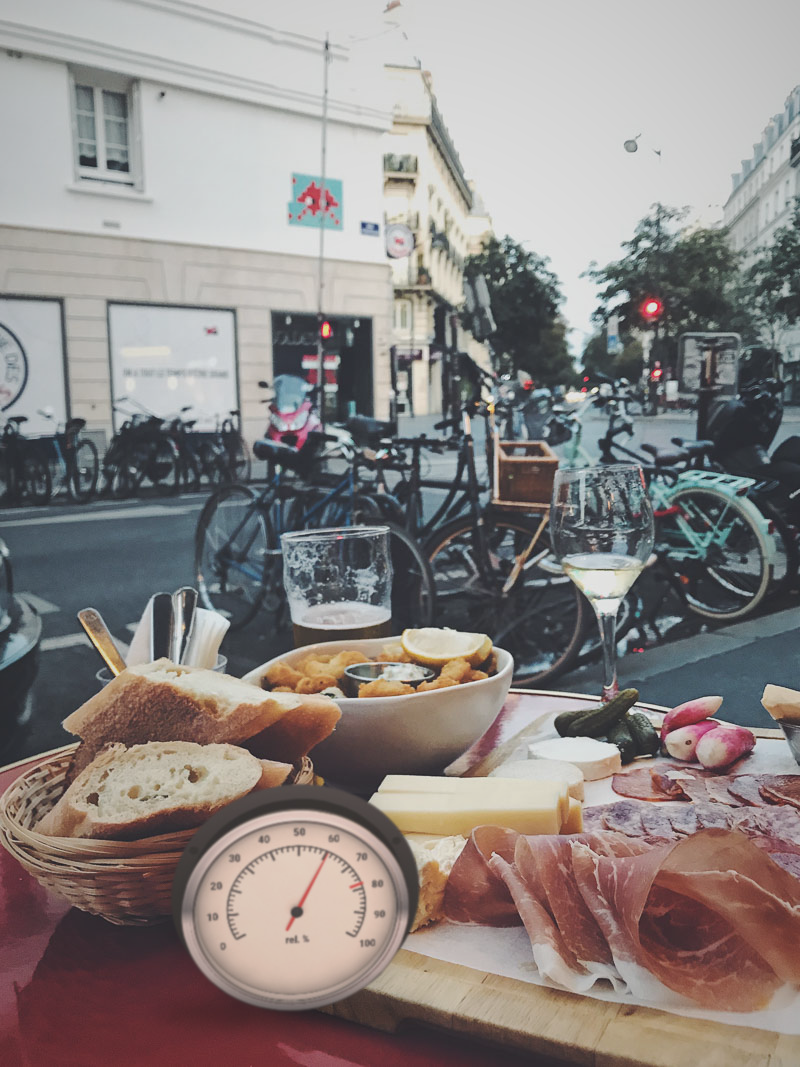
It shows 60 %
